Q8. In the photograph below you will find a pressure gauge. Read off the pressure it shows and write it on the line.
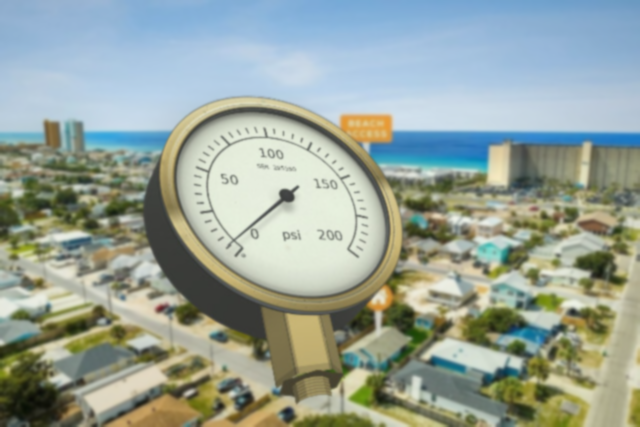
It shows 5 psi
